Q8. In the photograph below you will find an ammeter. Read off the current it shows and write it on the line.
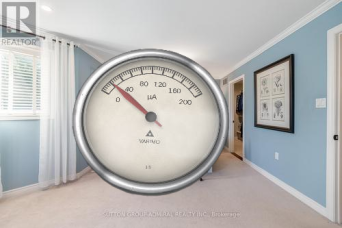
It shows 20 µA
